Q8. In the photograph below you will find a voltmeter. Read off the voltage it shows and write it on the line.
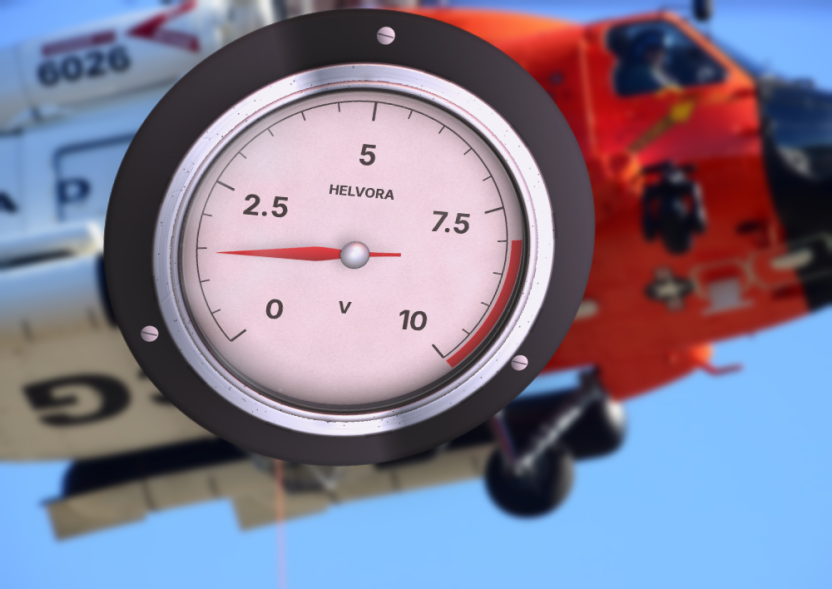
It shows 1.5 V
